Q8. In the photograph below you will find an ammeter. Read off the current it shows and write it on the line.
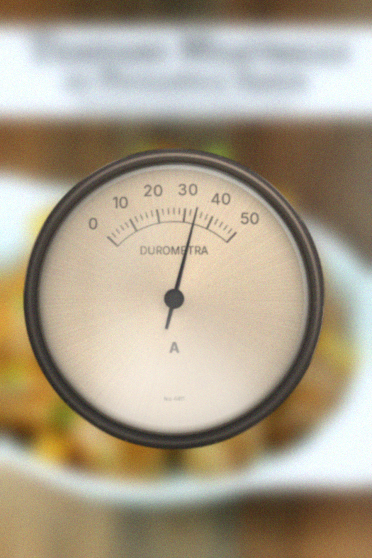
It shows 34 A
